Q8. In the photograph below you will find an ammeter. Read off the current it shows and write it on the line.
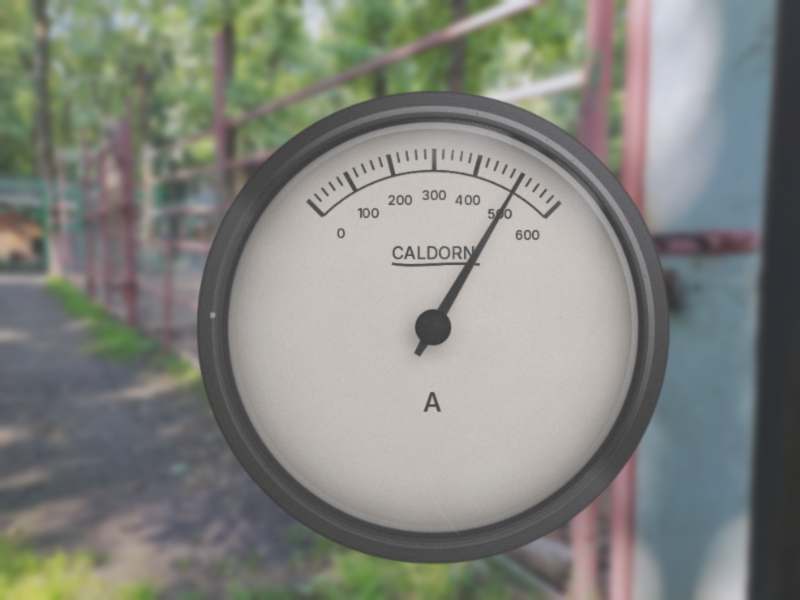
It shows 500 A
